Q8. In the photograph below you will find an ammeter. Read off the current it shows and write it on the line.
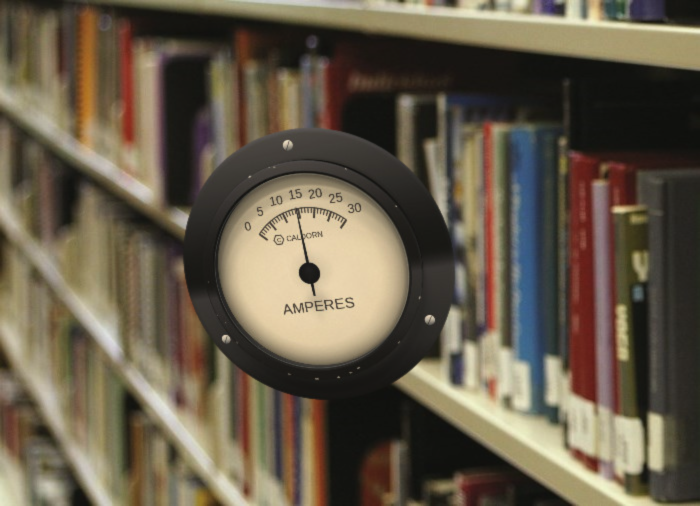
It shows 15 A
